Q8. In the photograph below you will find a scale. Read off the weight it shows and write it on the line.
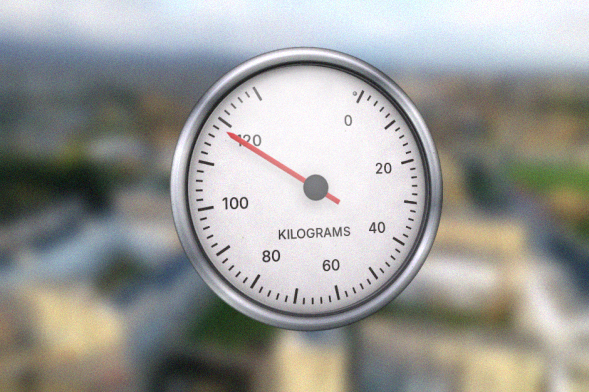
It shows 118 kg
